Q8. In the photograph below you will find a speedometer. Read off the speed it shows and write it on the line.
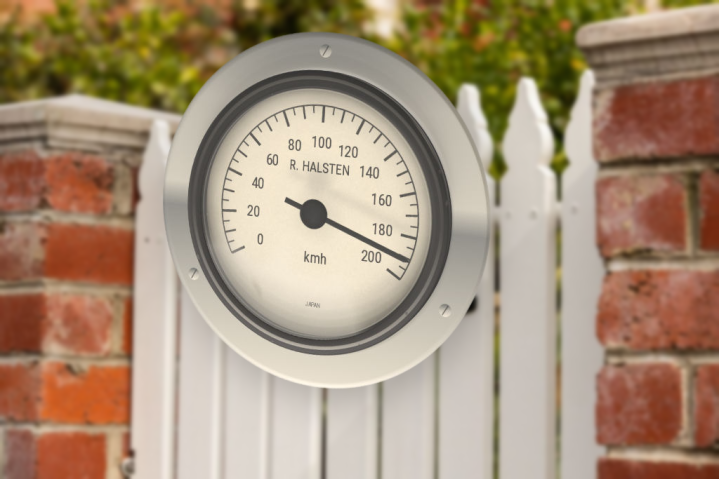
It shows 190 km/h
